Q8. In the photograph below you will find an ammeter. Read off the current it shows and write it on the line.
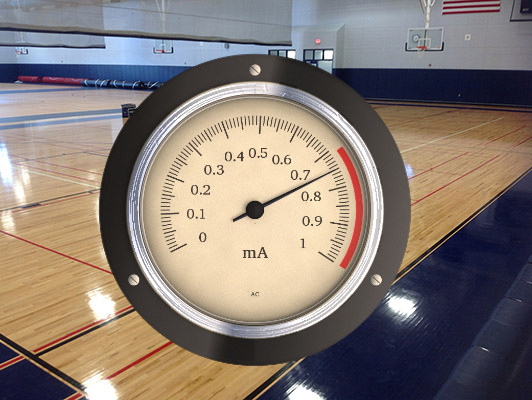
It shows 0.75 mA
